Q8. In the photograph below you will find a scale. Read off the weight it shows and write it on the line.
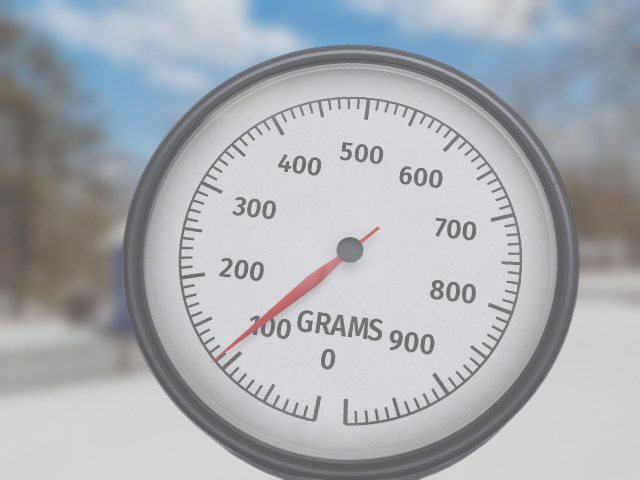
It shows 110 g
